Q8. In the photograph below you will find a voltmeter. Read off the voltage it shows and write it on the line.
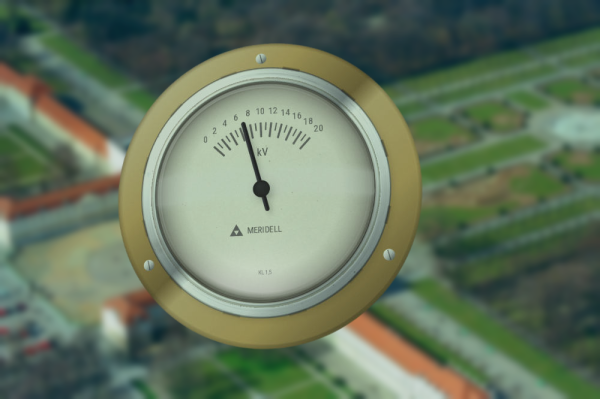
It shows 7 kV
